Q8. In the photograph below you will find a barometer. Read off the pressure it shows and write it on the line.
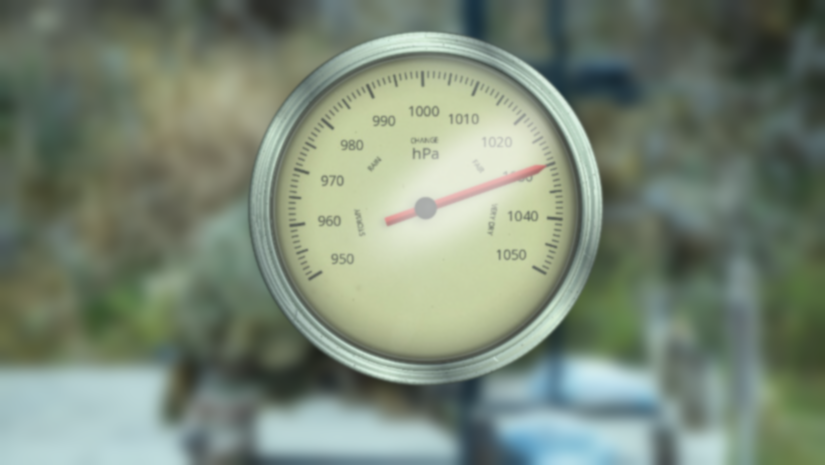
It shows 1030 hPa
